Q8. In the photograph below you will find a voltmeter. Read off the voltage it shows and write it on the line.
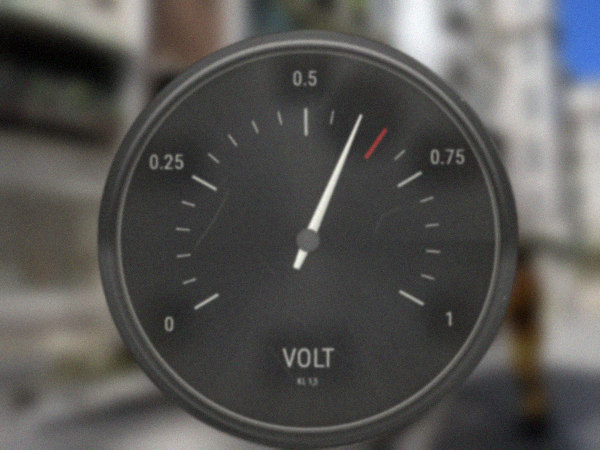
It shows 0.6 V
